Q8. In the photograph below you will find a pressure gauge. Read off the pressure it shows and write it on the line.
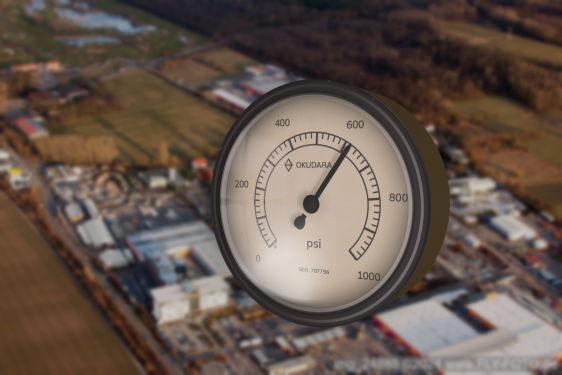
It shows 620 psi
